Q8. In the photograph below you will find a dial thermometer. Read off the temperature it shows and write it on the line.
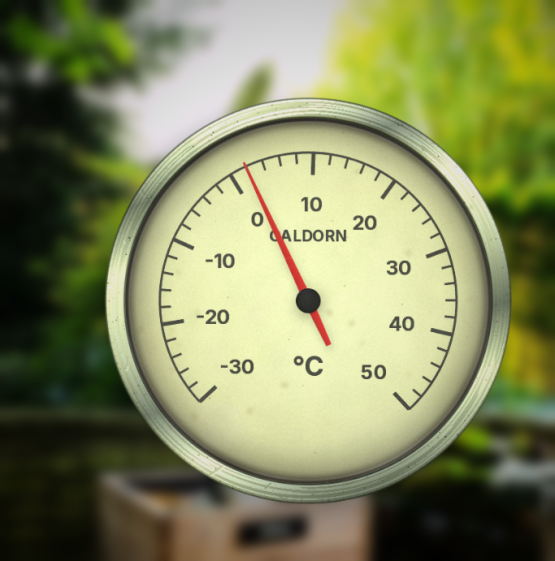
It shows 2 °C
